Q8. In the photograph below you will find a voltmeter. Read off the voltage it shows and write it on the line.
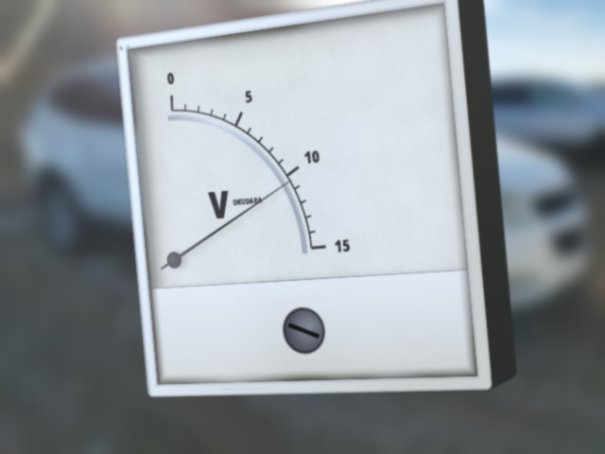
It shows 10.5 V
